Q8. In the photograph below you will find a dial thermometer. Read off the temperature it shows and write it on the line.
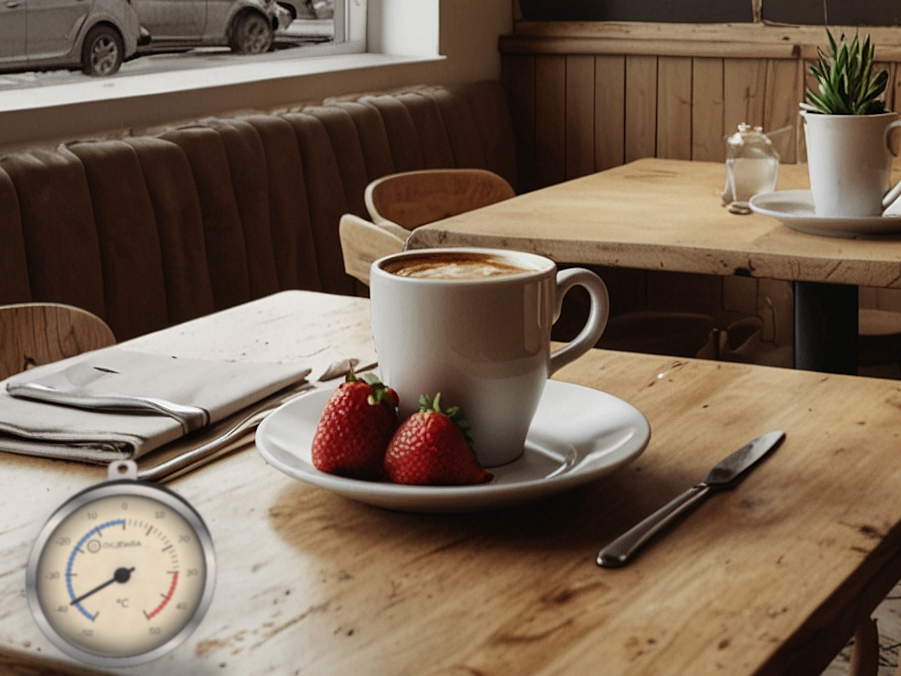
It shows -40 °C
